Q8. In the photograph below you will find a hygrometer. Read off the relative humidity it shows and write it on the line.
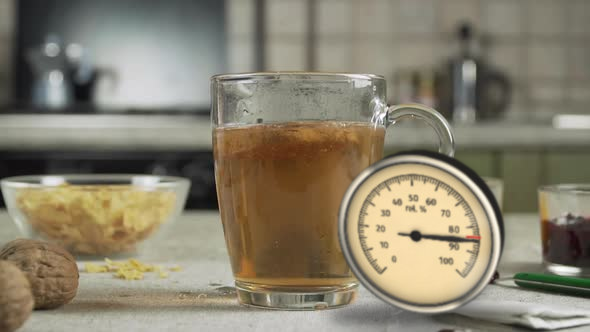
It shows 85 %
